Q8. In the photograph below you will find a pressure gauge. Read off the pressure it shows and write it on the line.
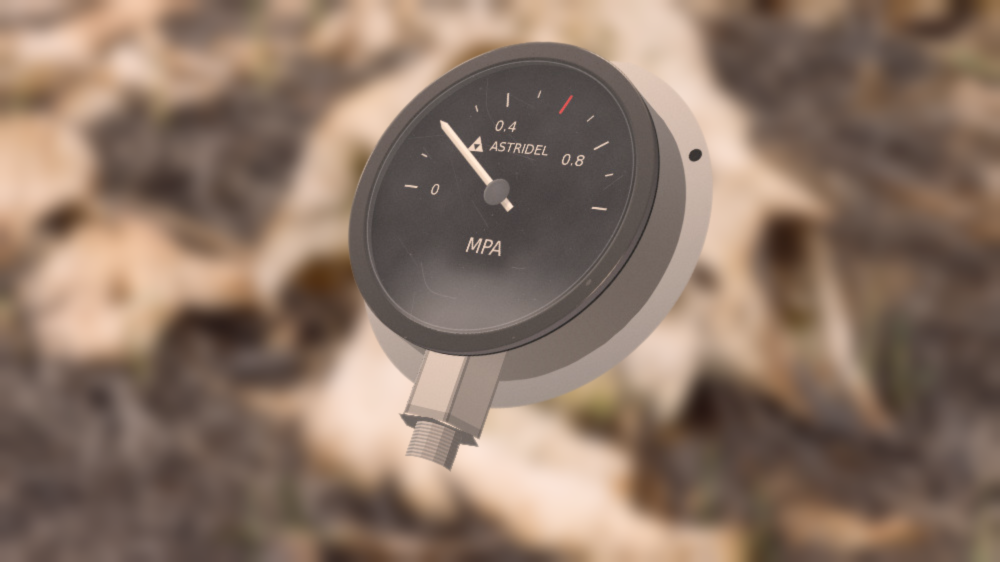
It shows 0.2 MPa
